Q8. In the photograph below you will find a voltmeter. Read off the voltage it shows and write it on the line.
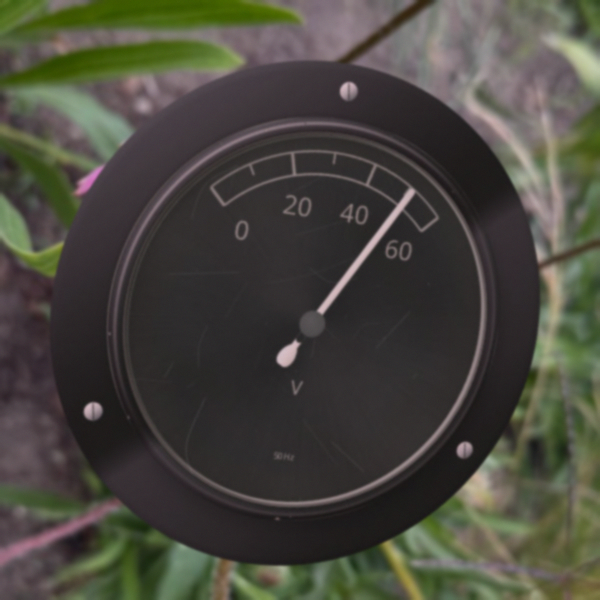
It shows 50 V
